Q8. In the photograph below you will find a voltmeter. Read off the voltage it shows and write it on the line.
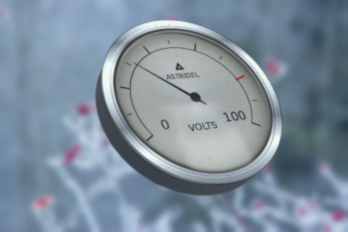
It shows 30 V
